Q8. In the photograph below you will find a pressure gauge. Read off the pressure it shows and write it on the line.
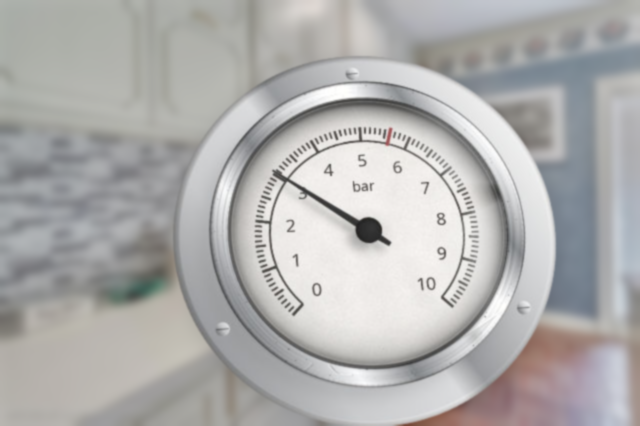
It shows 3 bar
